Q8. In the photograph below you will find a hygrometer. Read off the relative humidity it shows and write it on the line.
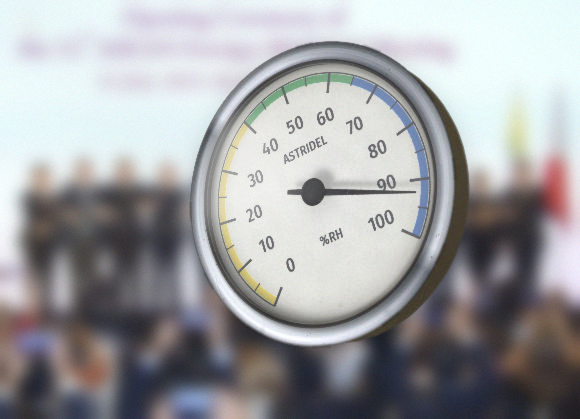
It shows 92.5 %
